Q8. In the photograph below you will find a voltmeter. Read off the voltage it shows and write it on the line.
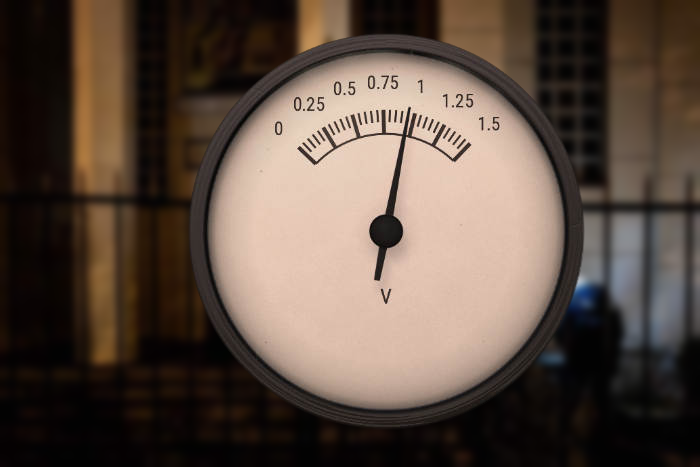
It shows 0.95 V
